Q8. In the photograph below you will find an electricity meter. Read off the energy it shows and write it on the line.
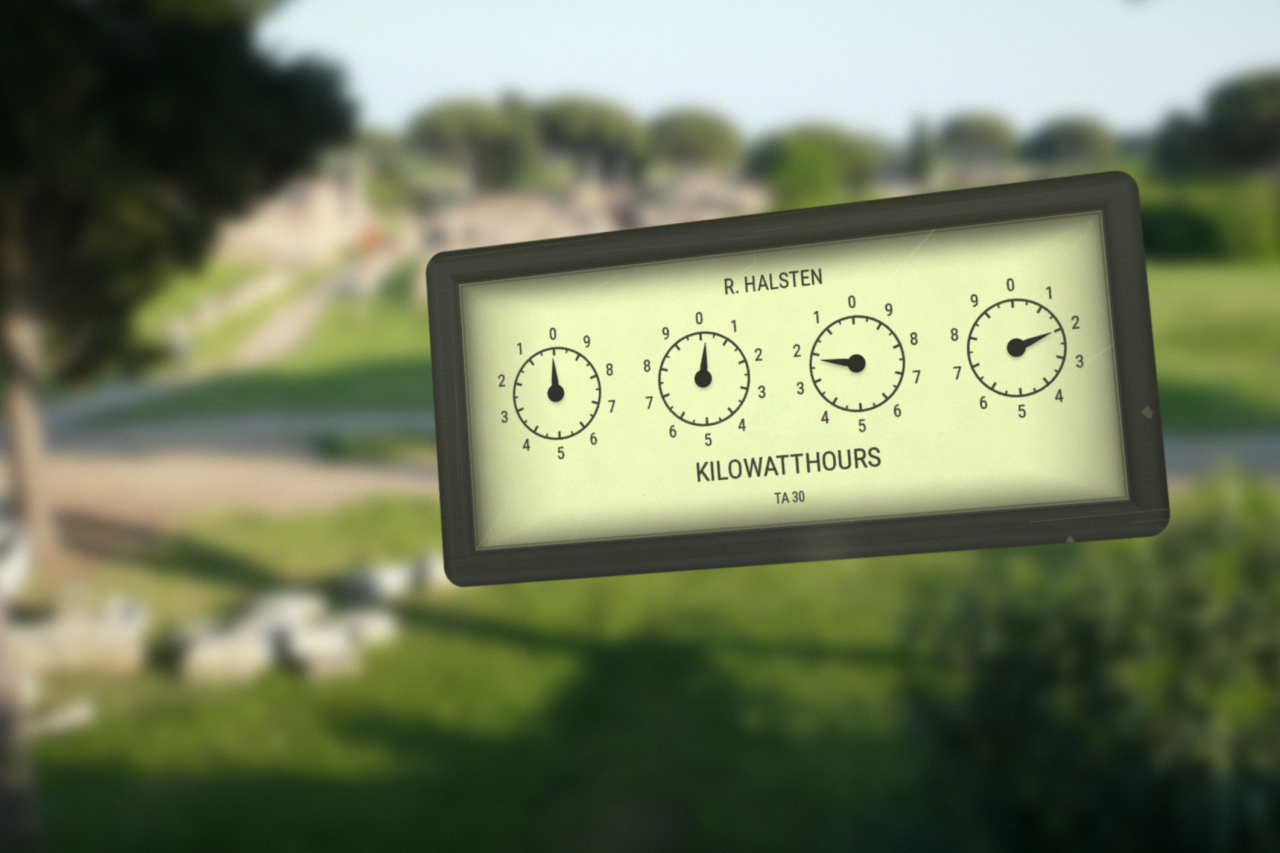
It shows 22 kWh
